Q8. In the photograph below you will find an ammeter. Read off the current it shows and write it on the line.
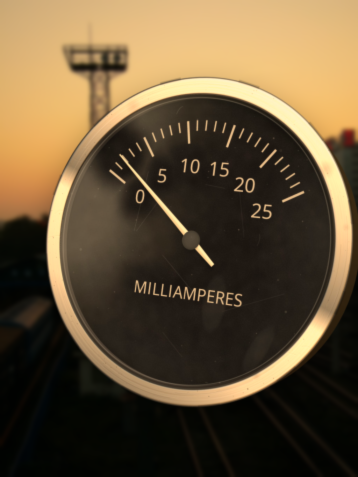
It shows 2 mA
